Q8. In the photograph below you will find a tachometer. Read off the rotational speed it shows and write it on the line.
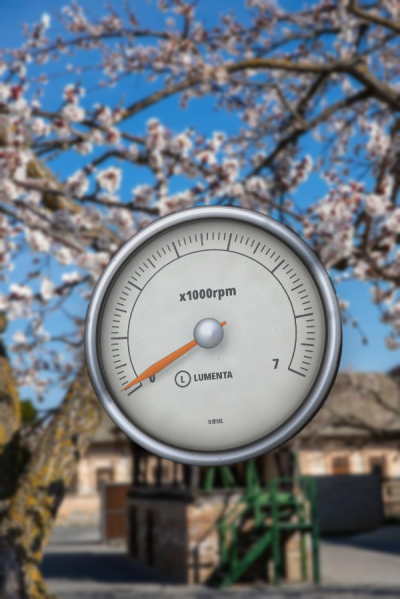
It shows 100 rpm
